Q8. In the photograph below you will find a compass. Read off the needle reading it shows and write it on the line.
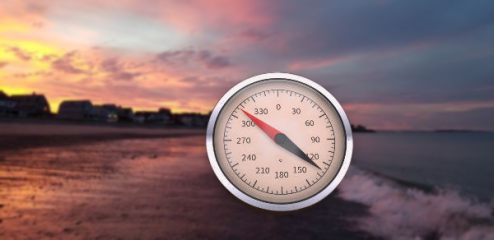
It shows 310 °
